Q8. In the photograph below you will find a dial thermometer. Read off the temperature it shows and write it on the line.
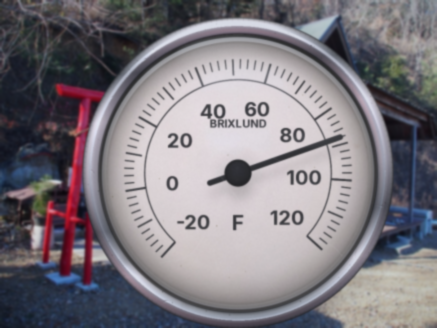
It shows 88 °F
